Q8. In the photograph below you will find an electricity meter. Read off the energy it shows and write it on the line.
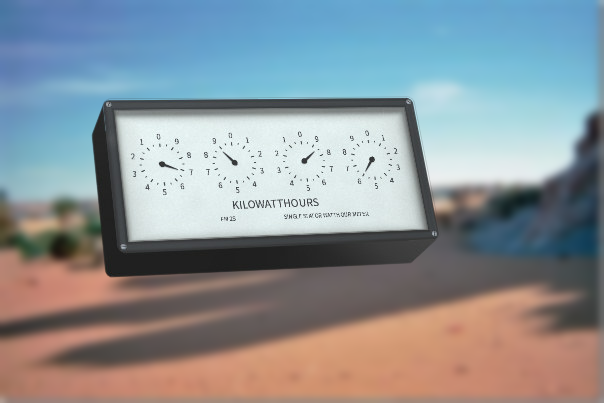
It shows 6886 kWh
